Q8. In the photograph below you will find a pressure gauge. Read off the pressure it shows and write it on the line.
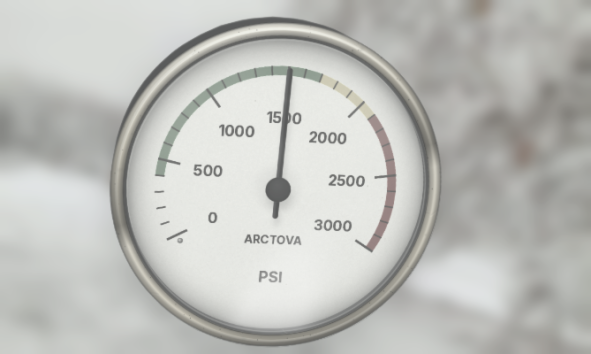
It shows 1500 psi
